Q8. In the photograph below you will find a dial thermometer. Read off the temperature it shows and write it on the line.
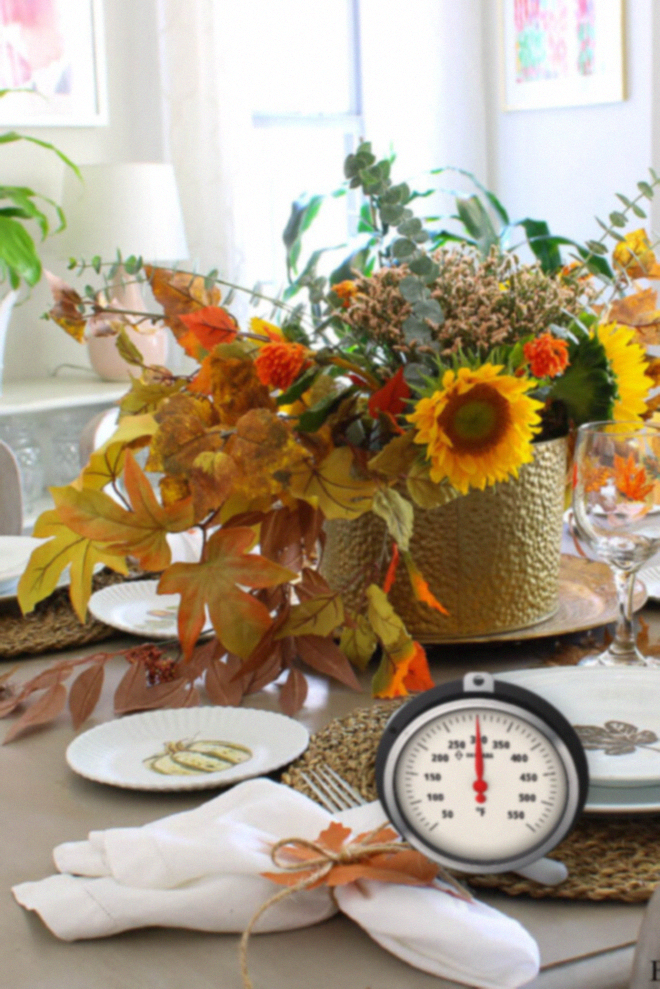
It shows 300 °F
